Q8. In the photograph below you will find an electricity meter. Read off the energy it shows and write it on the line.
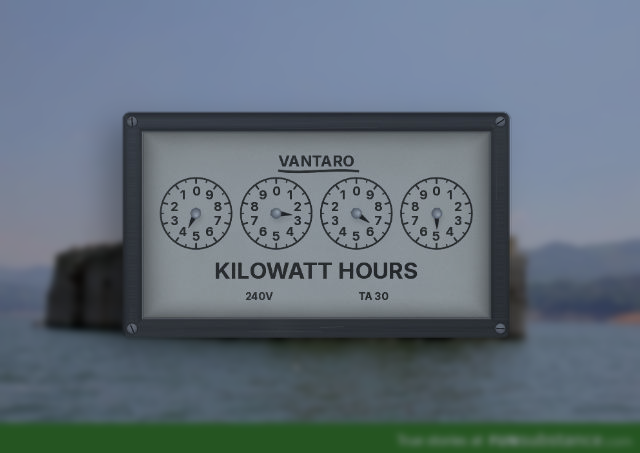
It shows 4265 kWh
